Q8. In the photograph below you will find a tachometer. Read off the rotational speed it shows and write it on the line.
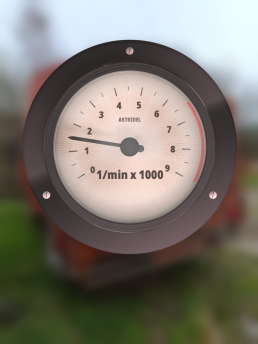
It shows 1500 rpm
